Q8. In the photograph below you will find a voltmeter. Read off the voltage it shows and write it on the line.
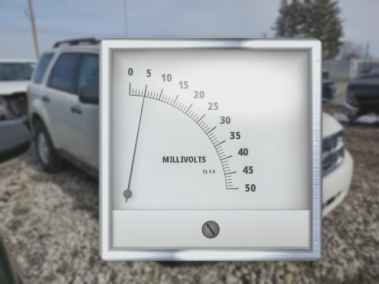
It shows 5 mV
